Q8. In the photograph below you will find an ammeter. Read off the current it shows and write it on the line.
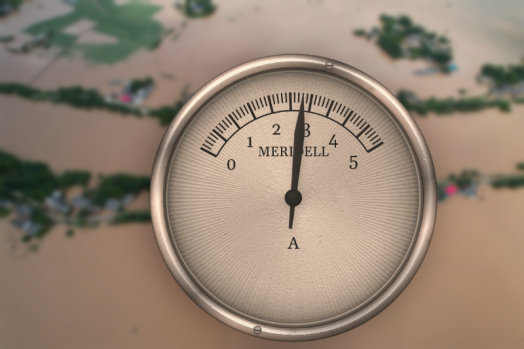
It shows 2.8 A
